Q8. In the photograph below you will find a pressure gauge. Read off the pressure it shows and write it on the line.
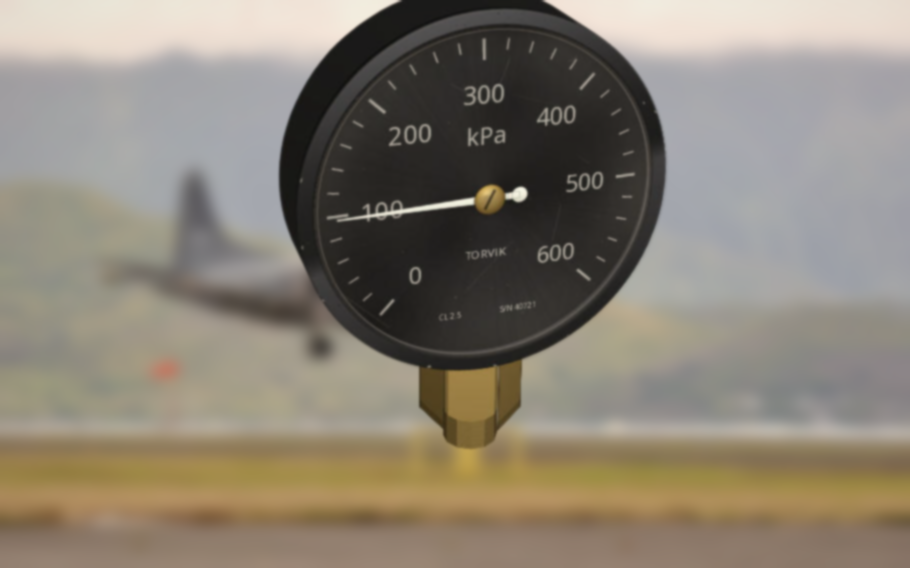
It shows 100 kPa
